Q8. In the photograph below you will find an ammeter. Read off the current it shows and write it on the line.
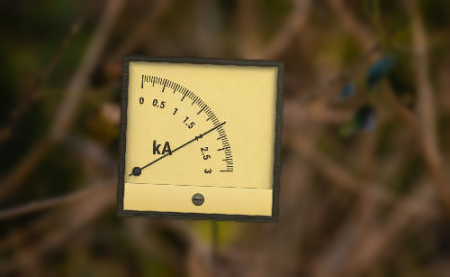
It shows 2 kA
